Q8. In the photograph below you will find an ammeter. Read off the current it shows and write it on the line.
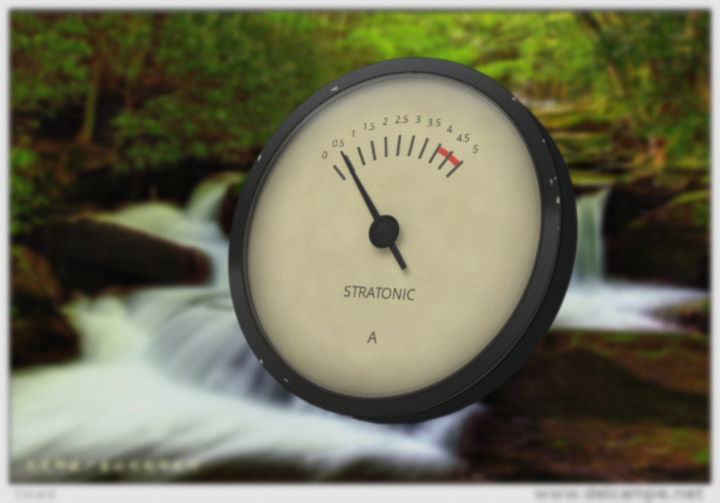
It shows 0.5 A
